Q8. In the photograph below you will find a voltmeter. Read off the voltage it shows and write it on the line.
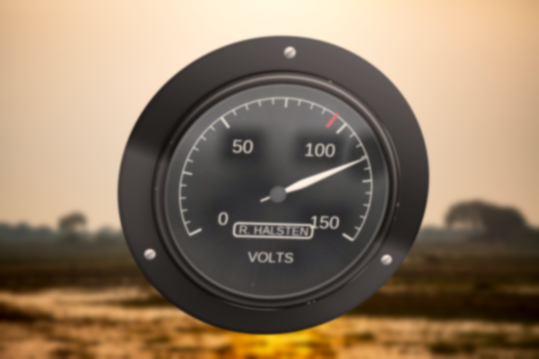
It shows 115 V
